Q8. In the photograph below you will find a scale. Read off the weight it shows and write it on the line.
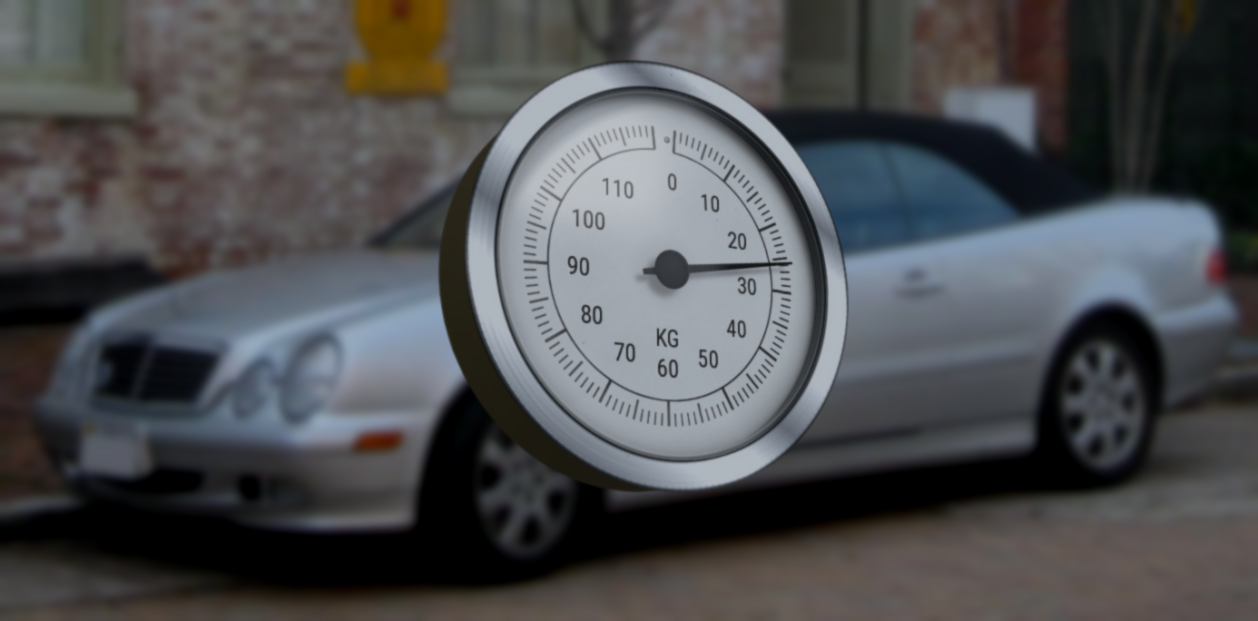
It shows 26 kg
